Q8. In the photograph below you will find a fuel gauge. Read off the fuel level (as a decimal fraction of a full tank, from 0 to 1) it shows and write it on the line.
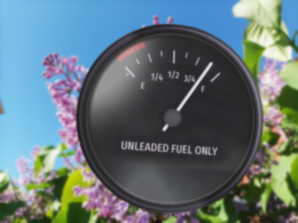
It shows 0.875
